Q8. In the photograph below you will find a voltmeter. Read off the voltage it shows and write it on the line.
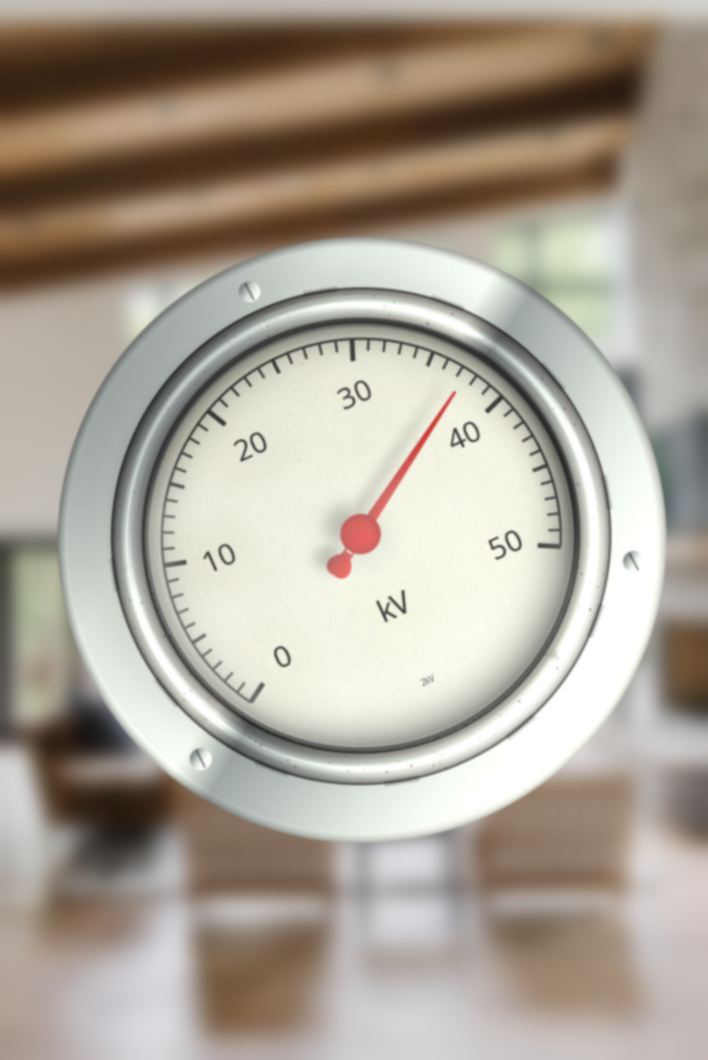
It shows 37.5 kV
